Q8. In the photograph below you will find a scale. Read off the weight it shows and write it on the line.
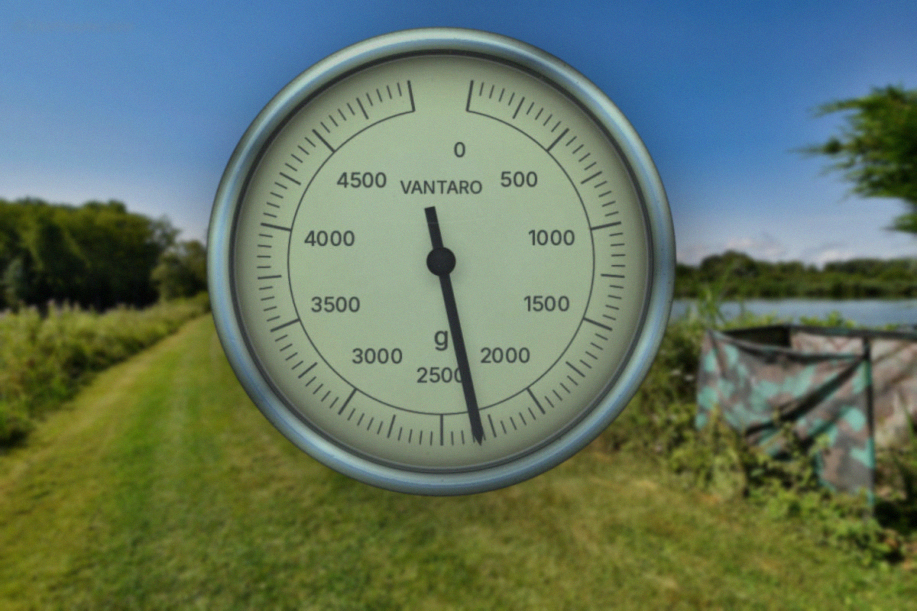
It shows 2325 g
